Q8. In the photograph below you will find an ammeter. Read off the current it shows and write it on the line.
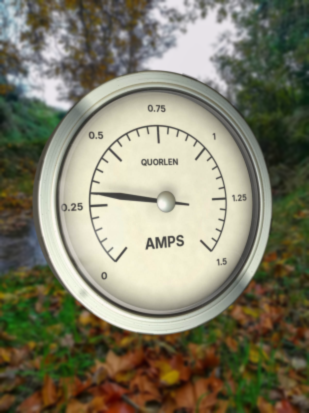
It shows 0.3 A
